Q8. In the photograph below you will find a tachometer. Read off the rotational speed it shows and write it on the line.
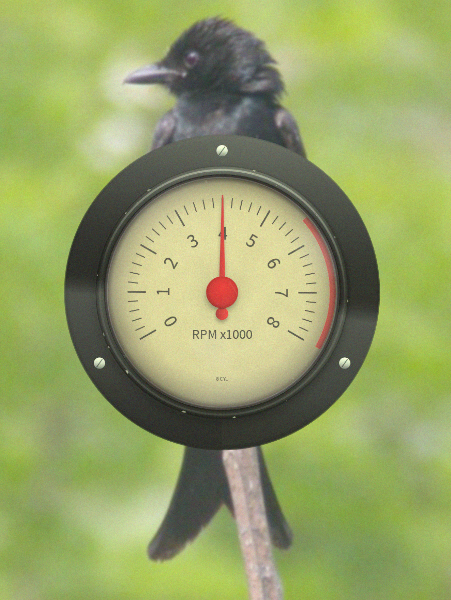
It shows 4000 rpm
